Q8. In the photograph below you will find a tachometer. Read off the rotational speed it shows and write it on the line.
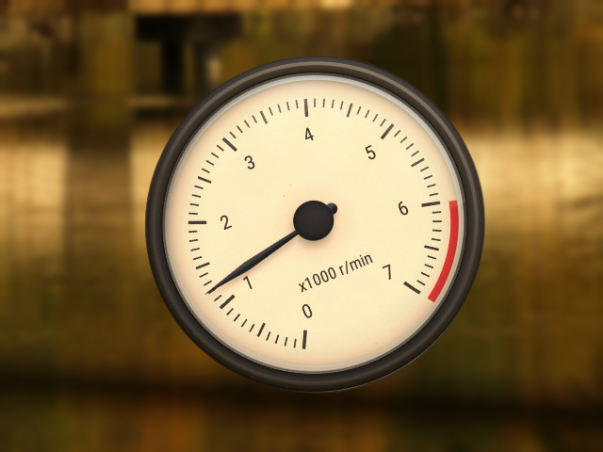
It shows 1200 rpm
